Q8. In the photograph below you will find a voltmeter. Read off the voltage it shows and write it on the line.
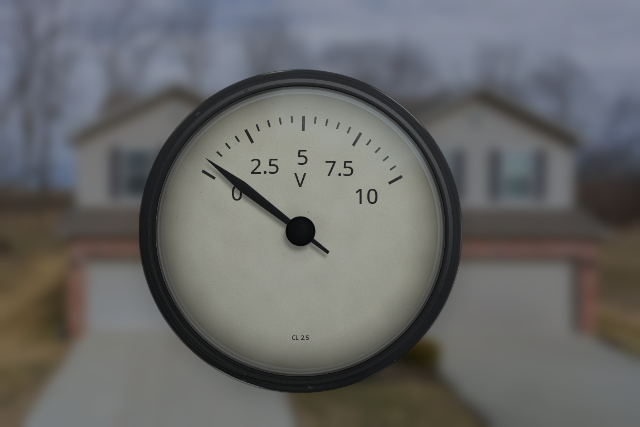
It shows 0.5 V
